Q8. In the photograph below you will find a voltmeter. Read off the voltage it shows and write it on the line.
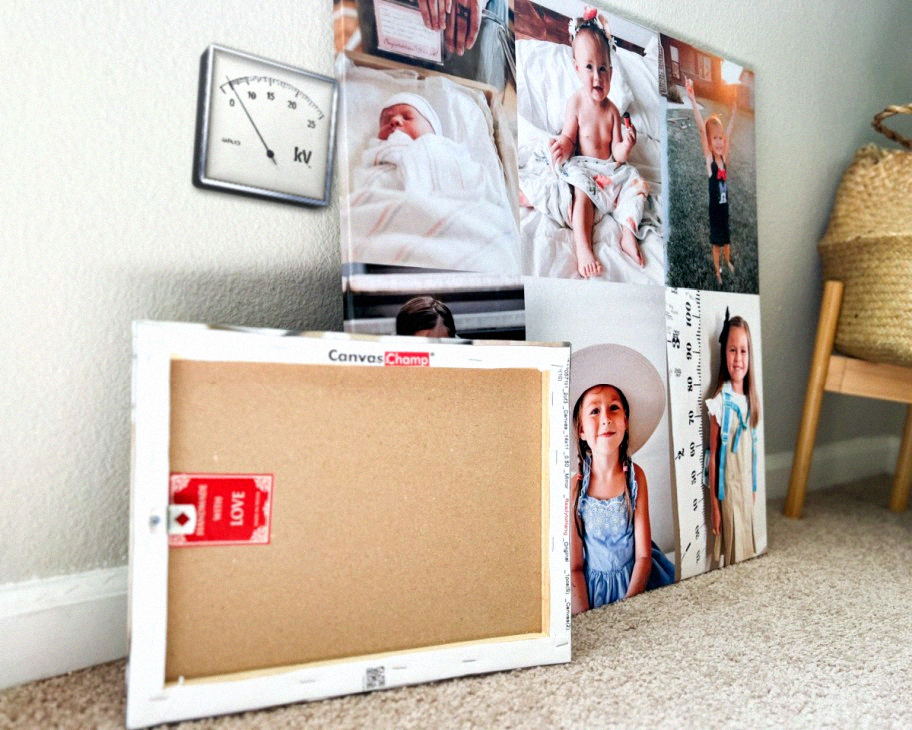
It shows 5 kV
